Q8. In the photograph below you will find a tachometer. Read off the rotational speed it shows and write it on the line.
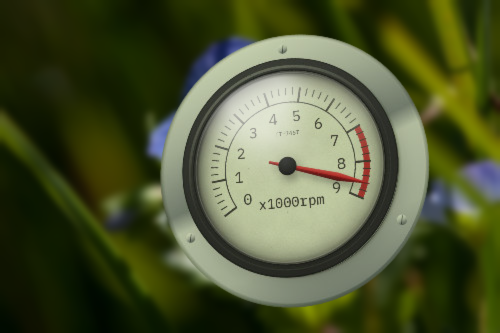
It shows 8600 rpm
